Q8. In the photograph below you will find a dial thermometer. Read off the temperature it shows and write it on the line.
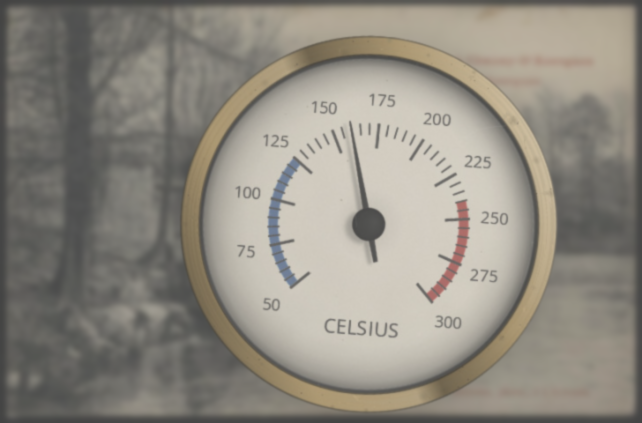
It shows 160 °C
